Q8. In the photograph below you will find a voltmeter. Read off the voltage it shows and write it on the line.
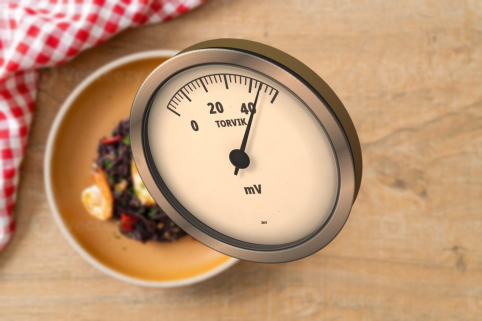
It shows 44 mV
